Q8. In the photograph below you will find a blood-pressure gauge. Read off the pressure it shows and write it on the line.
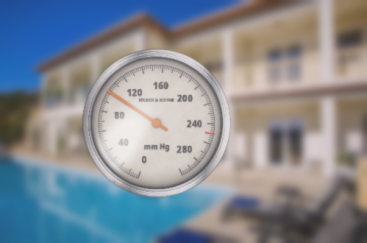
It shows 100 mmHg
